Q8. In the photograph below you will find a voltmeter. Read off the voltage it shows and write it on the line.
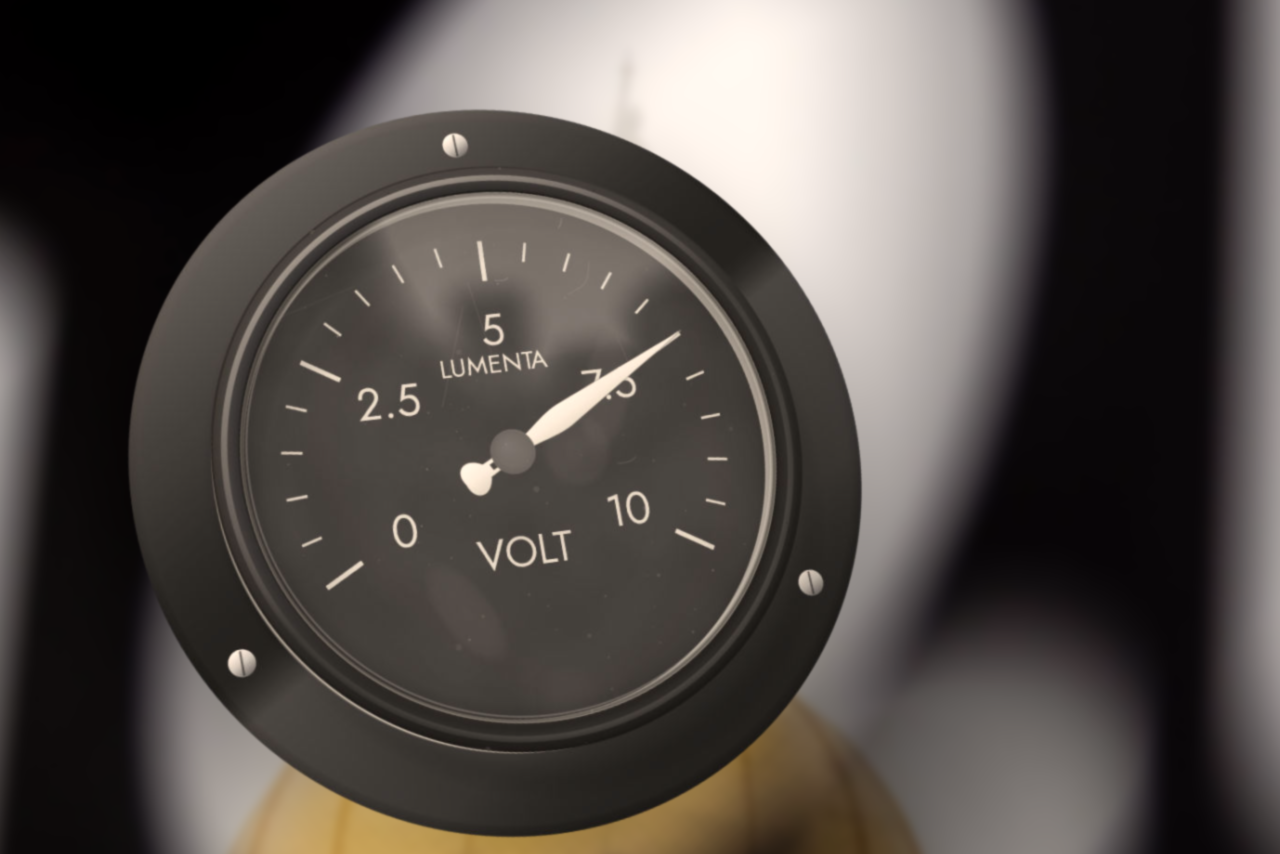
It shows 7.5 V
